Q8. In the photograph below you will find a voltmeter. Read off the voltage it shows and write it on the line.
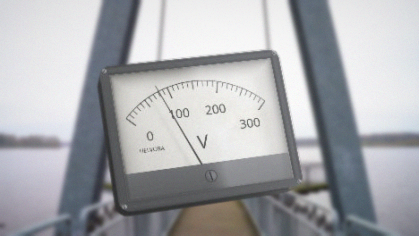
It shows 80 V
